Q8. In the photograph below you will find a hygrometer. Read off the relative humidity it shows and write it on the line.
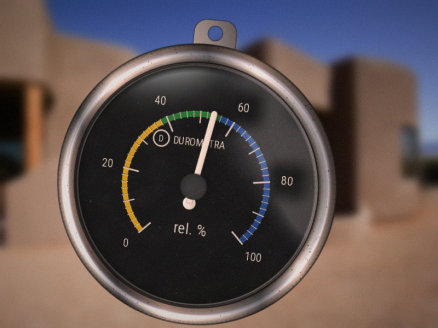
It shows 54 %
